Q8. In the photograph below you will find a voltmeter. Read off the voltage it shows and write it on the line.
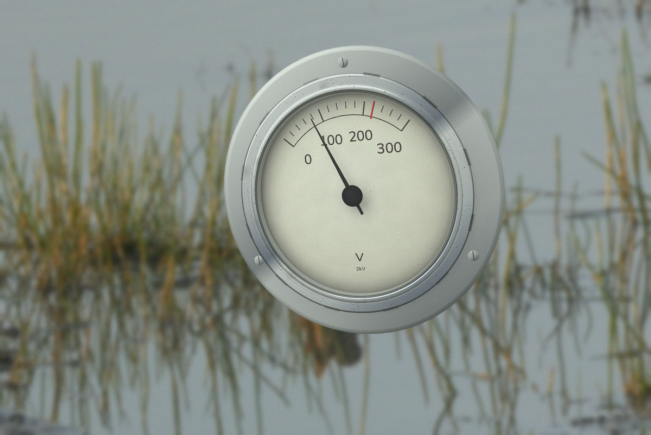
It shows 80 V
